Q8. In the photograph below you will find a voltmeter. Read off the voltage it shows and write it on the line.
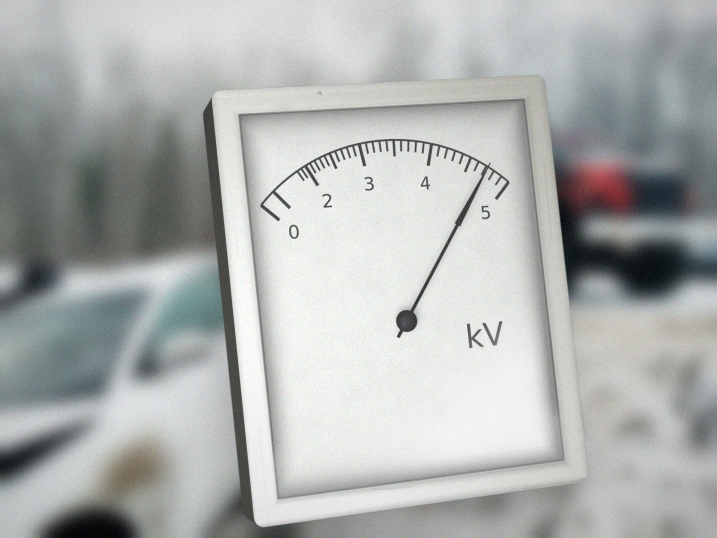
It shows 4.7 kV
